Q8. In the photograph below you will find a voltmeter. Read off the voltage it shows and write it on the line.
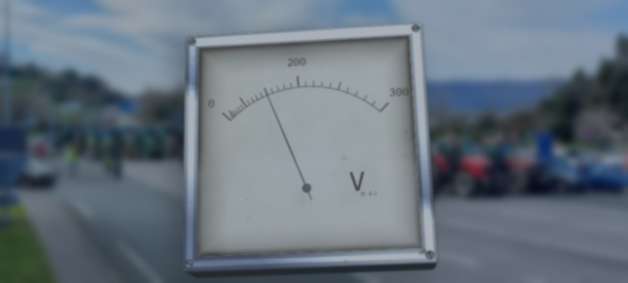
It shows 150 V
